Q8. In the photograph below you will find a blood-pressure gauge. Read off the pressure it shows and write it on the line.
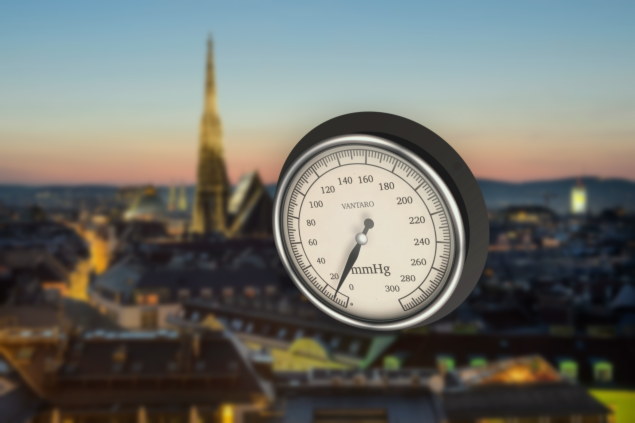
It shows 10 mmHg
